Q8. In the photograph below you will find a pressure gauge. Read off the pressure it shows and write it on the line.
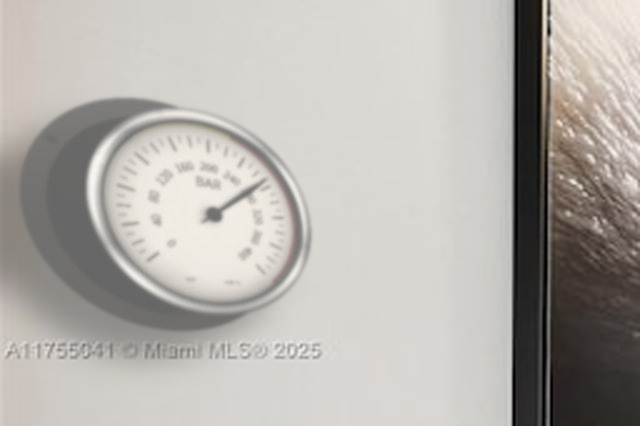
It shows 270 bar
